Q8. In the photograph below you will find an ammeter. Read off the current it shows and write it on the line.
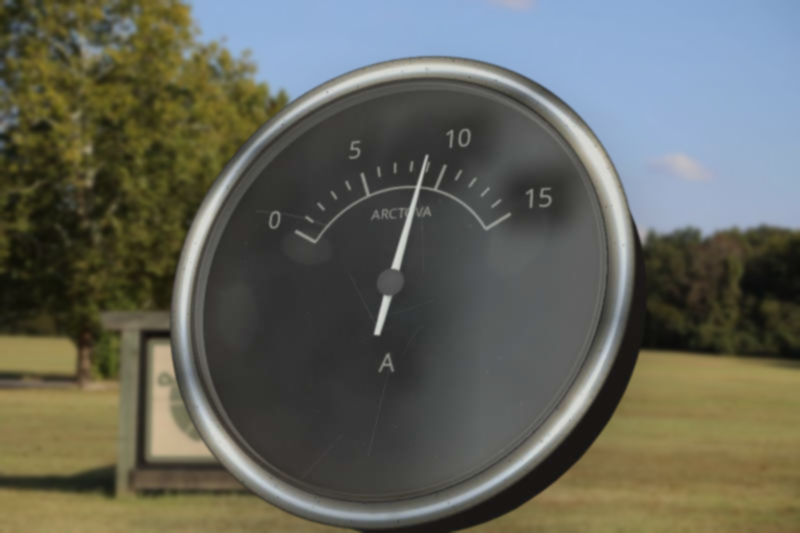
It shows 9 A
